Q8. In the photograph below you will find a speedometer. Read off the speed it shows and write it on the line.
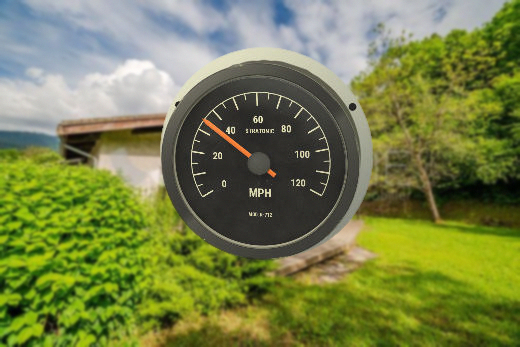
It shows 35 mph
